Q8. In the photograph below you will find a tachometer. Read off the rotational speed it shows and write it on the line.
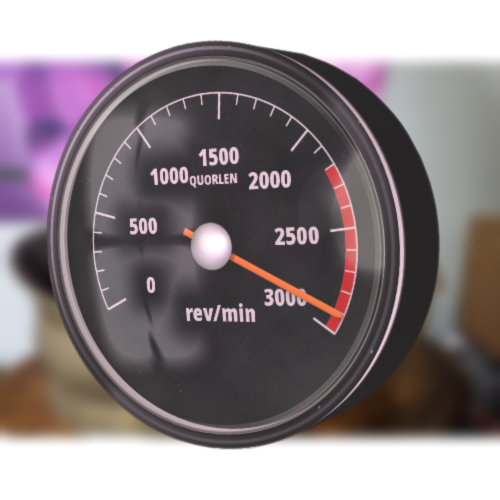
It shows 2900 rpm
